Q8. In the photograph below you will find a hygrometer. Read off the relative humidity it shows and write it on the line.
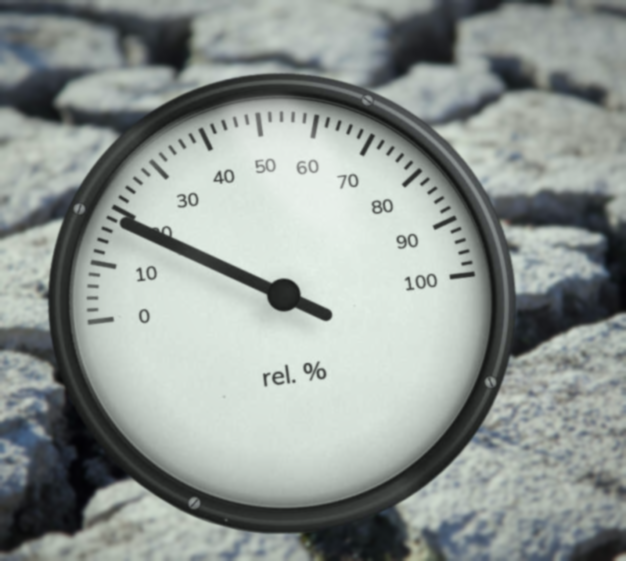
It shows 18 %
